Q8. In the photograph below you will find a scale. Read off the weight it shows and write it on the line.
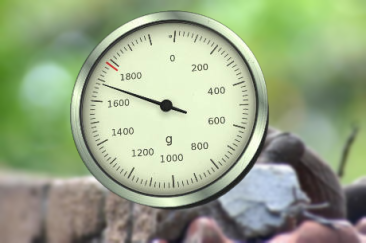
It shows 1680 g
